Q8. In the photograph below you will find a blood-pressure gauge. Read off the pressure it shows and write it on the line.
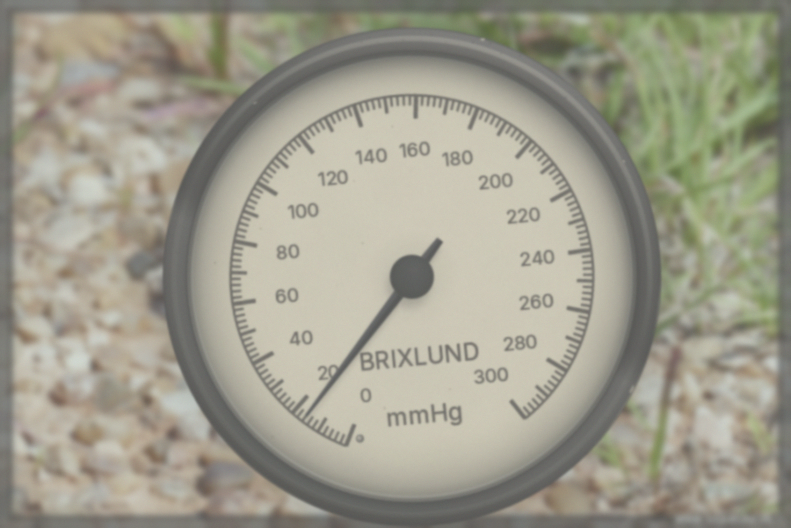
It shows 16 mmHg
